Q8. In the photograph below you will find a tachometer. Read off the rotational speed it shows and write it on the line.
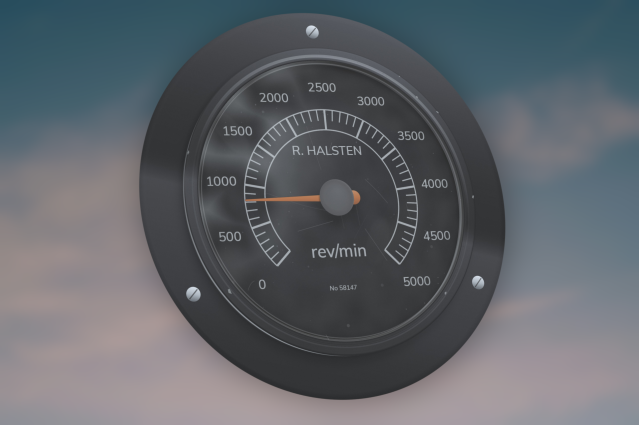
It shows 800 rpm
